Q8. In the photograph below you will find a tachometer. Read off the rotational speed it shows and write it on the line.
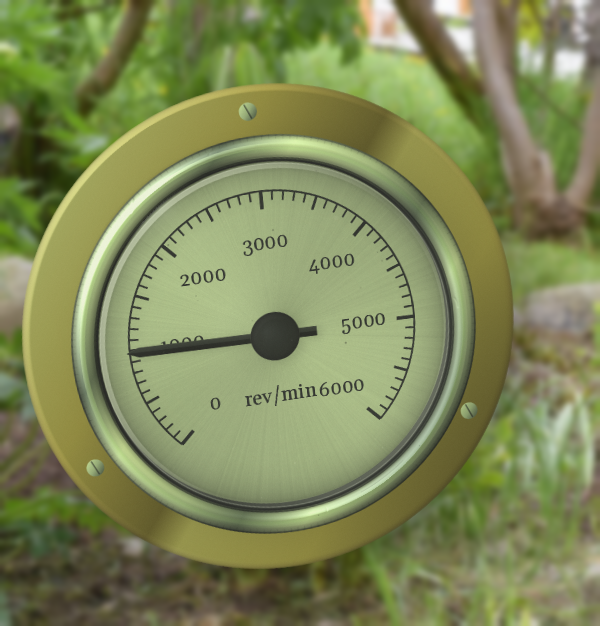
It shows 1000 rpm
